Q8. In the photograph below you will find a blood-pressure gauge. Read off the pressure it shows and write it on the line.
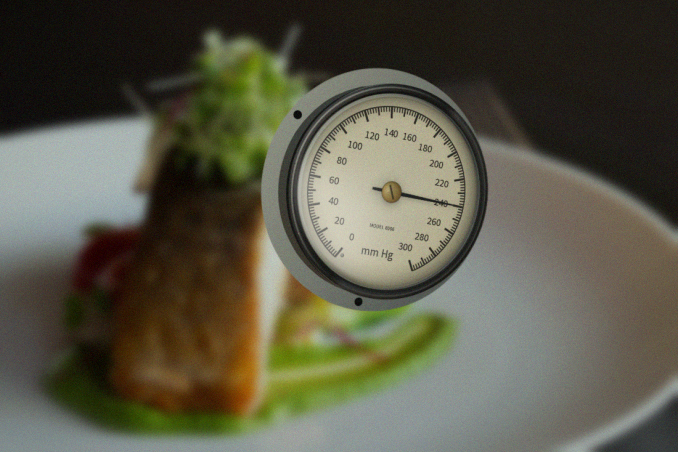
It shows 240 mmHg
